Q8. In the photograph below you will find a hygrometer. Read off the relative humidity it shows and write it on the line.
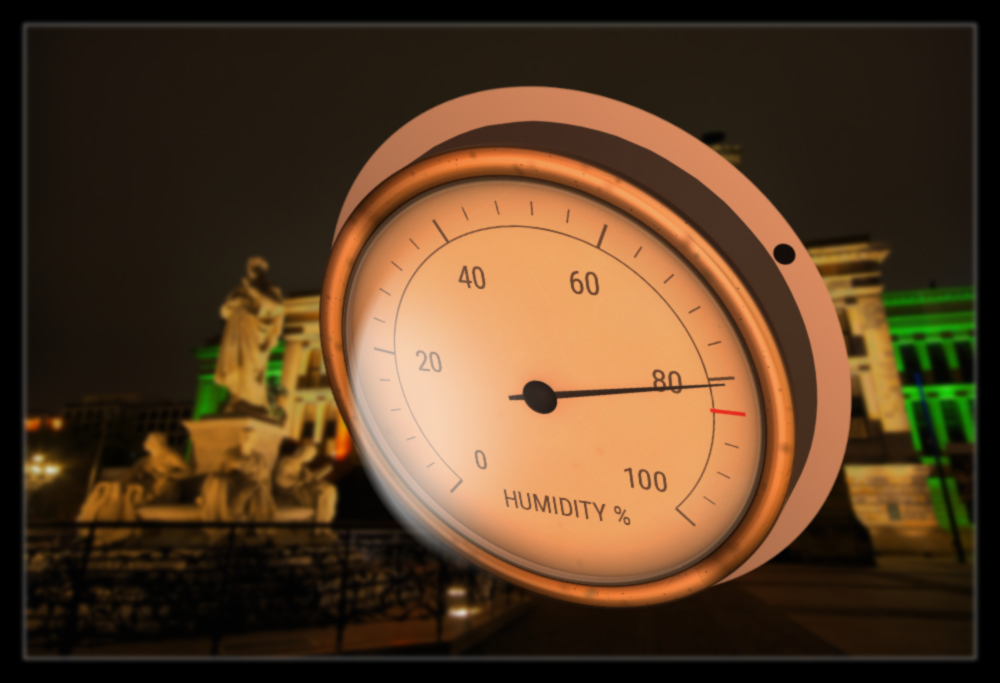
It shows 80 %
